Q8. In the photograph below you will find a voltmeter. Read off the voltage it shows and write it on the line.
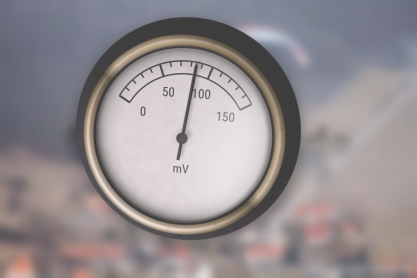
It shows 85 mV
